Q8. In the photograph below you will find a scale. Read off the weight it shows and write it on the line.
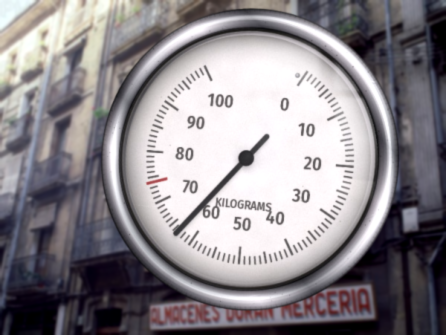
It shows 63 kg
